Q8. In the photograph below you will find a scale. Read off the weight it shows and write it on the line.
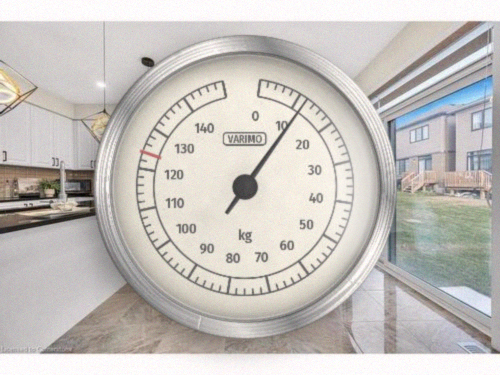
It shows 12 kg
